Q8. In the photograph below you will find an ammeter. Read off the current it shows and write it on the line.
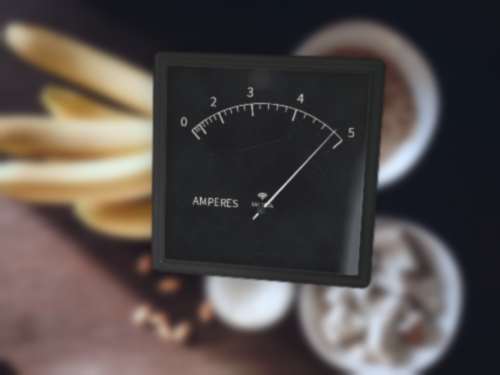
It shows 4.8 A
